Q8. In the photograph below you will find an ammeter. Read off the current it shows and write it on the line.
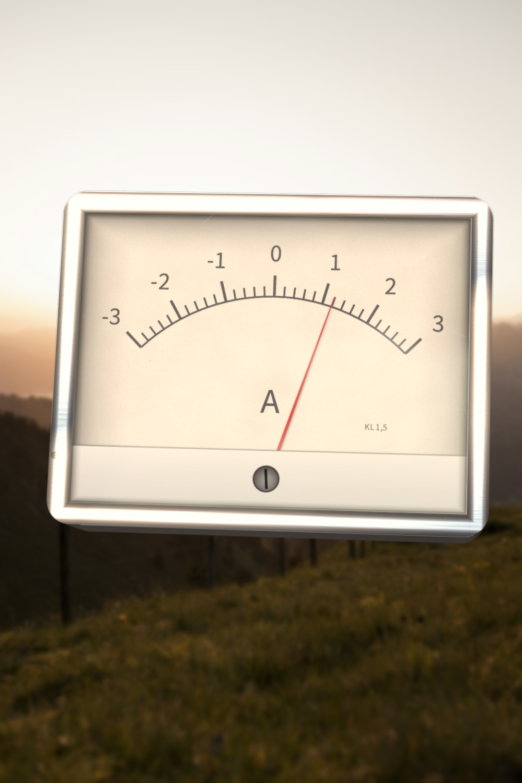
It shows 1.2 A
